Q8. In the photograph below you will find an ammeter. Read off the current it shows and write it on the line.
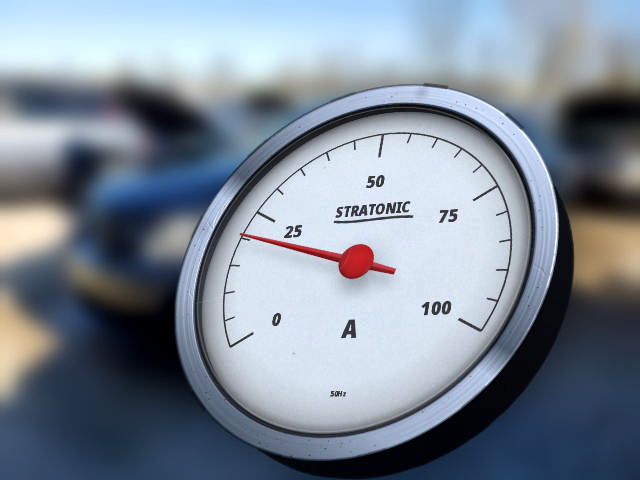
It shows 20 A
